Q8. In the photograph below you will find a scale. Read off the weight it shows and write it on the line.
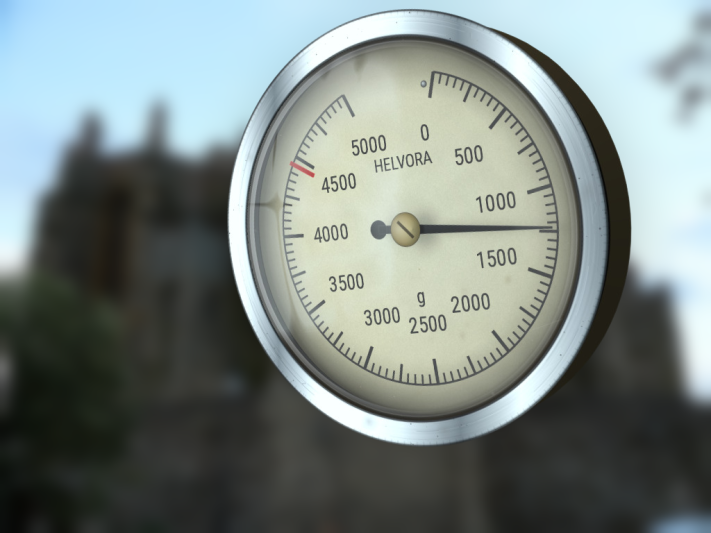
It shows 1225 g
